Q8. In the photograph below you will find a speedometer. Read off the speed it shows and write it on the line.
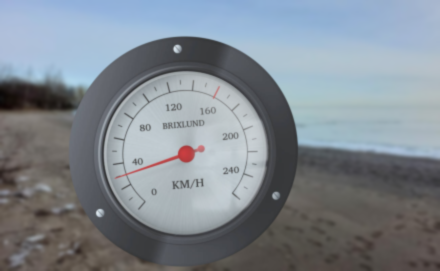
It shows 30 km/h
